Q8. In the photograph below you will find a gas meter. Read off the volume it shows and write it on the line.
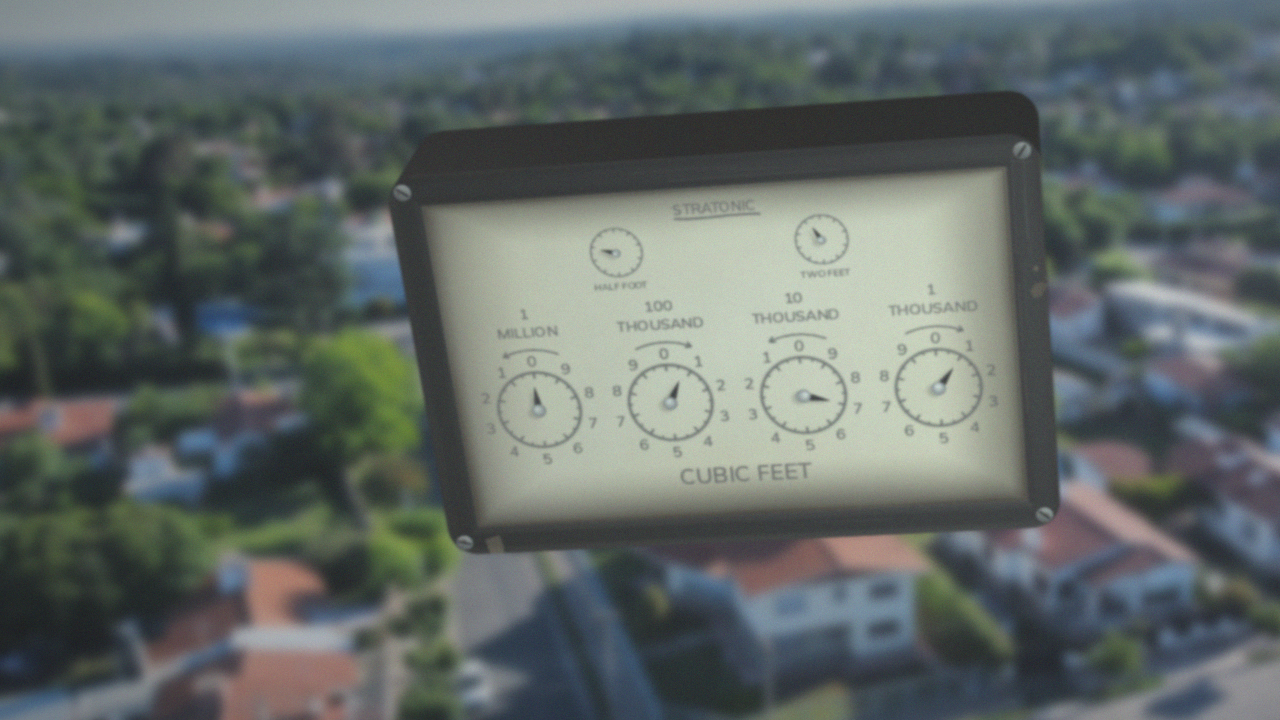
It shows 7100 ft³
